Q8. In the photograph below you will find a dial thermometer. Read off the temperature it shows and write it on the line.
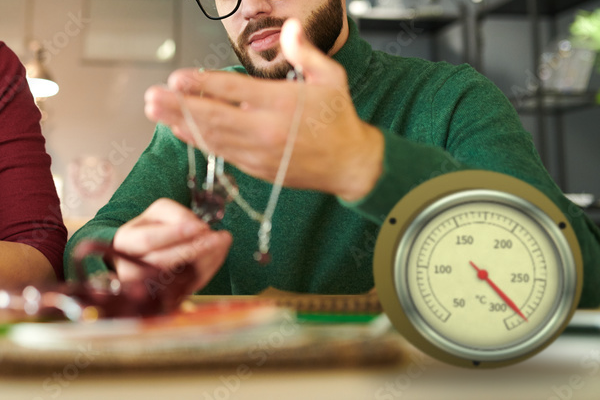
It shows 285 °C
